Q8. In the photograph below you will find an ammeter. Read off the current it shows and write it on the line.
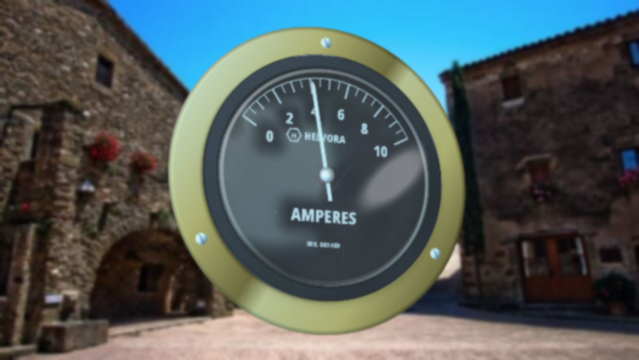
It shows 4 A
